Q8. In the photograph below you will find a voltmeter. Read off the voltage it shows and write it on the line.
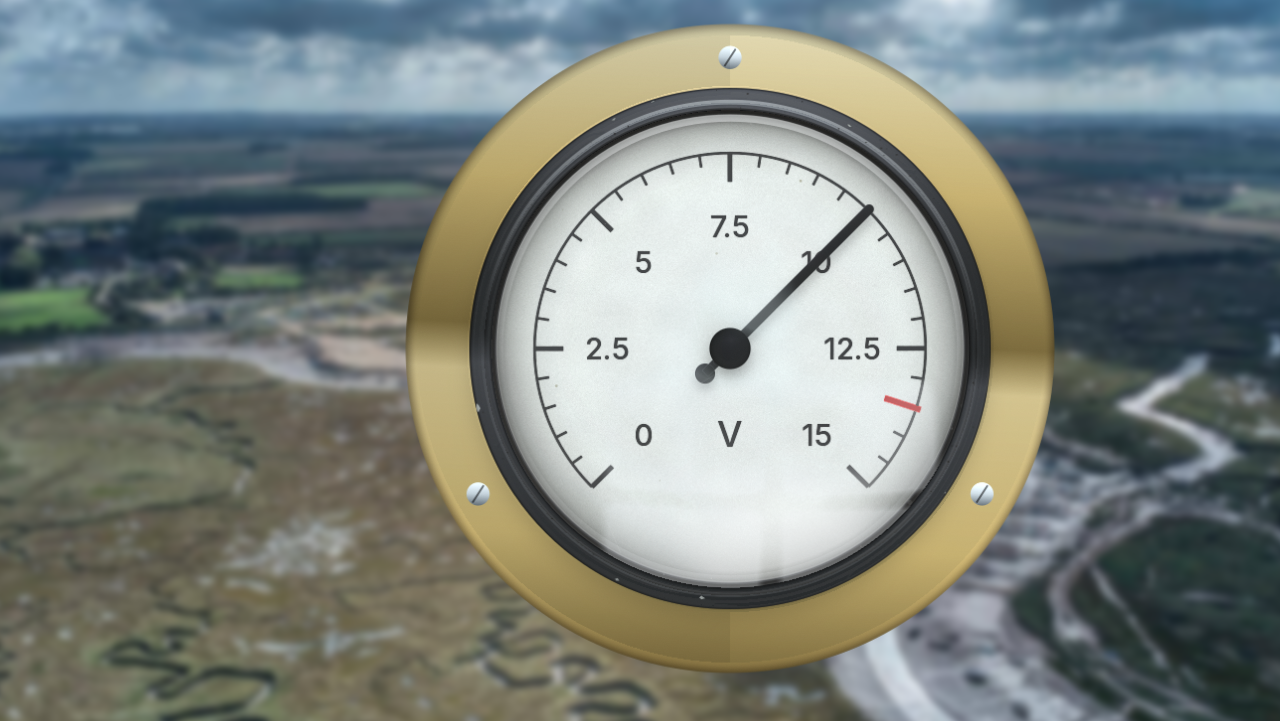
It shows 10 V
